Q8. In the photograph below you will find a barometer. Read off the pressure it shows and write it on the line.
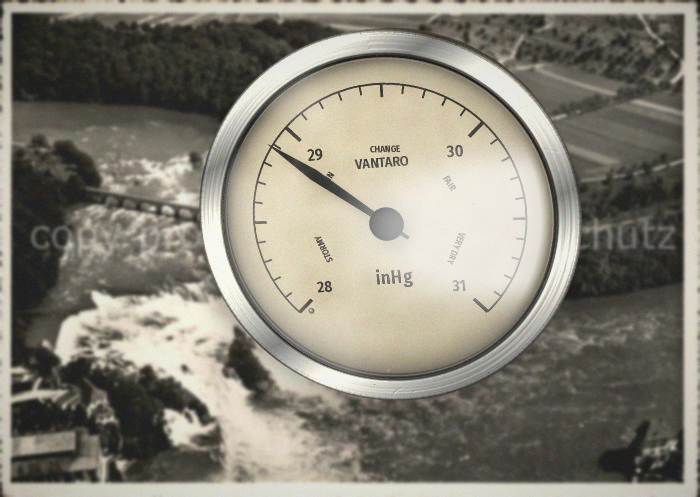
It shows 28.9 inHg
